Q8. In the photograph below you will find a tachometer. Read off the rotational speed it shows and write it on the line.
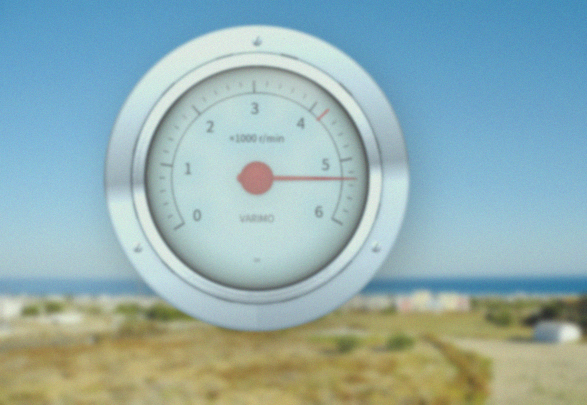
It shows 5300 rpm
